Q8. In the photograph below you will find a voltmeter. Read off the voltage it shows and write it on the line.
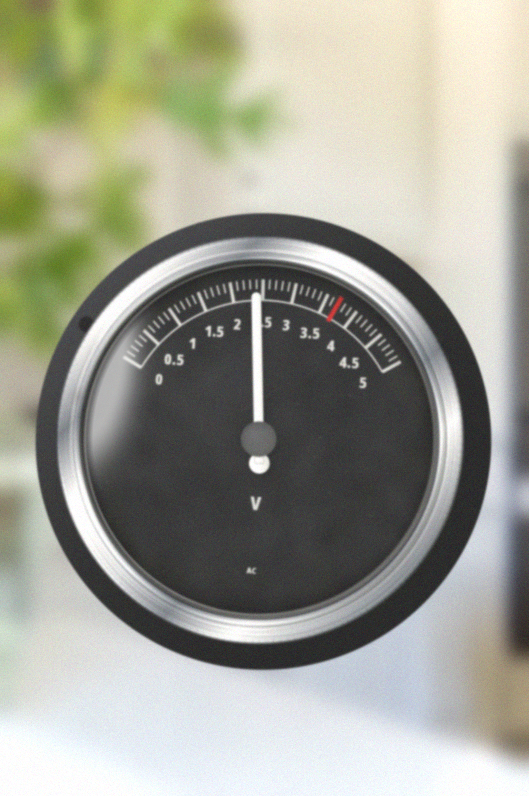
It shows 2.4 V
